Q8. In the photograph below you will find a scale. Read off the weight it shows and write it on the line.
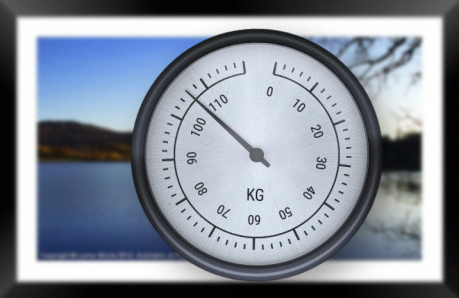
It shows 106 kg
